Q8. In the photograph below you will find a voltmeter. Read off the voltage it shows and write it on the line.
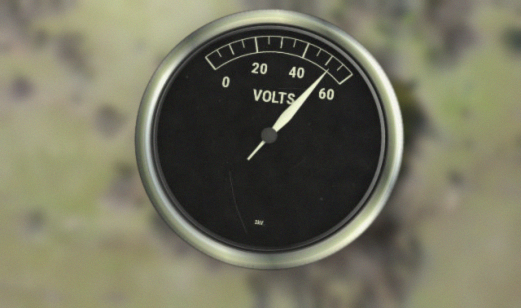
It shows 52.5 V
